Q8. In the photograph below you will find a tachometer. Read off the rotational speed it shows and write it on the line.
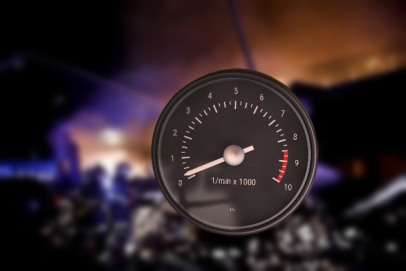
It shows 250 rpm
